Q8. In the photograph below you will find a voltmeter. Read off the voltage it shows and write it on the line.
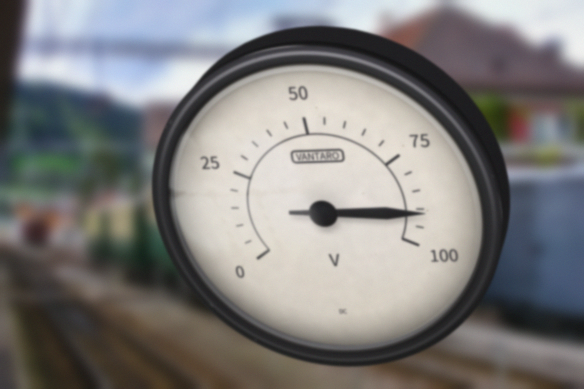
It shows 90 V
